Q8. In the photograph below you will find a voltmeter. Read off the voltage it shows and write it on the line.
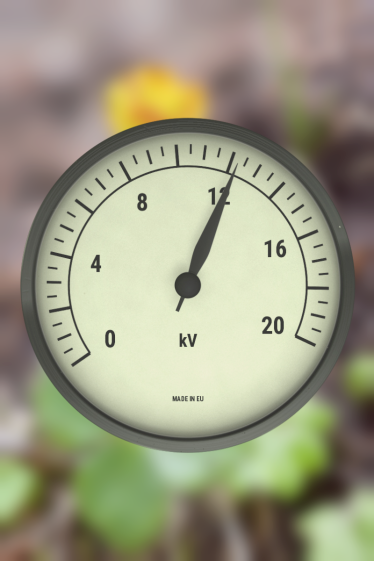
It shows 12.25 kV
